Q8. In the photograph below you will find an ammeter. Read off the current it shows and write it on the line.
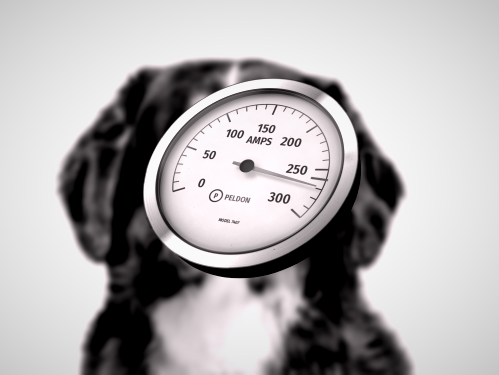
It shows 270 A
